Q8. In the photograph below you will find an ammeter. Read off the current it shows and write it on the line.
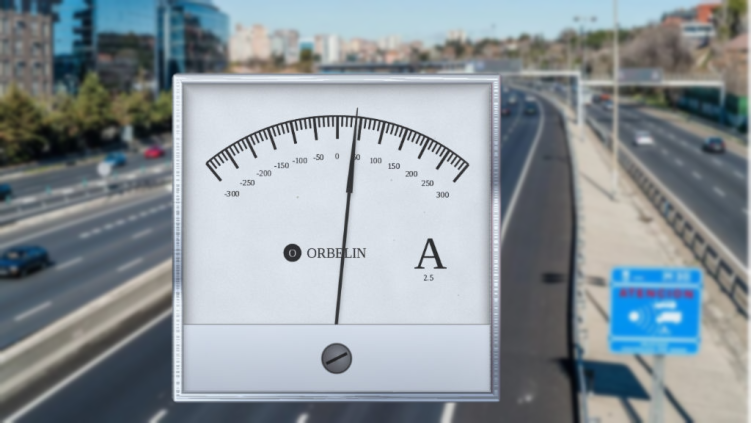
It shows 40 A
